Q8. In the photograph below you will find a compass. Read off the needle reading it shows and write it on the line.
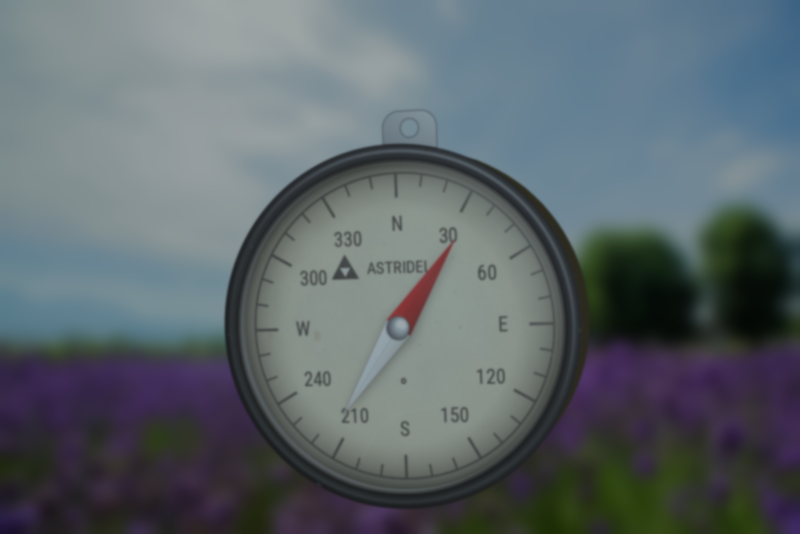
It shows 35 °
